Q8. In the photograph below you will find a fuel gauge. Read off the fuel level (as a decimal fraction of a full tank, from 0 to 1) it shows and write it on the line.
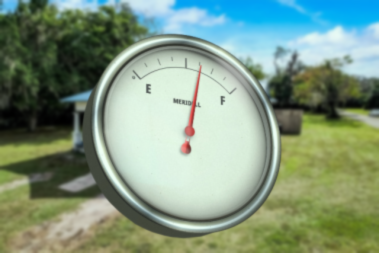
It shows 0.625
